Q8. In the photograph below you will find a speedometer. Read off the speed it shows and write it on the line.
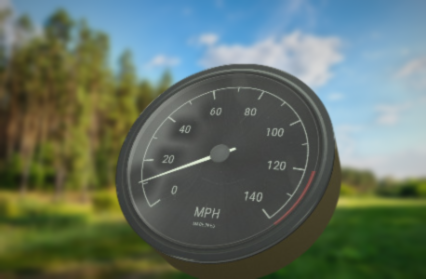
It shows 10 mph
